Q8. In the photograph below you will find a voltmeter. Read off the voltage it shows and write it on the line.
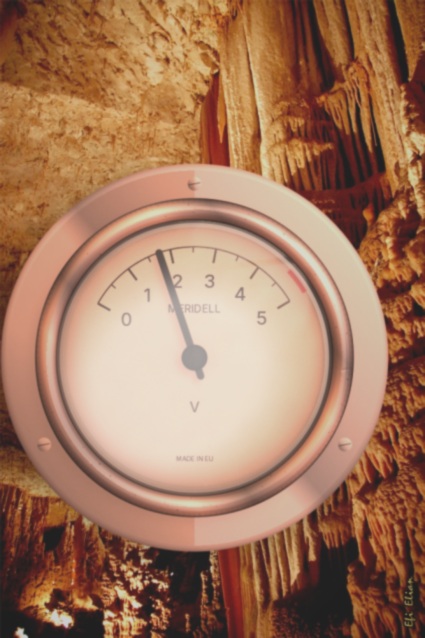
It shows 1.75 V
